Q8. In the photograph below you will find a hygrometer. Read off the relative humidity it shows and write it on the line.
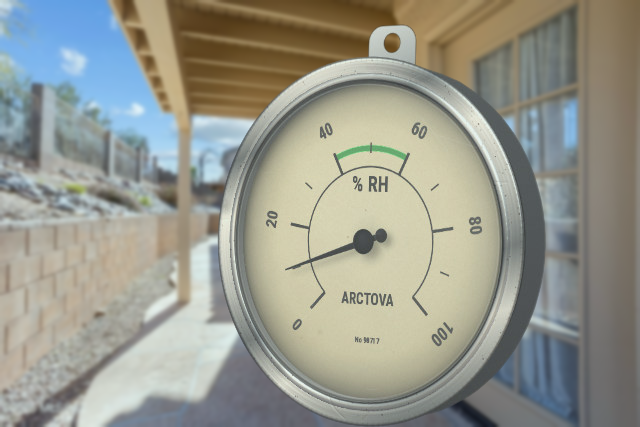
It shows 10 %
